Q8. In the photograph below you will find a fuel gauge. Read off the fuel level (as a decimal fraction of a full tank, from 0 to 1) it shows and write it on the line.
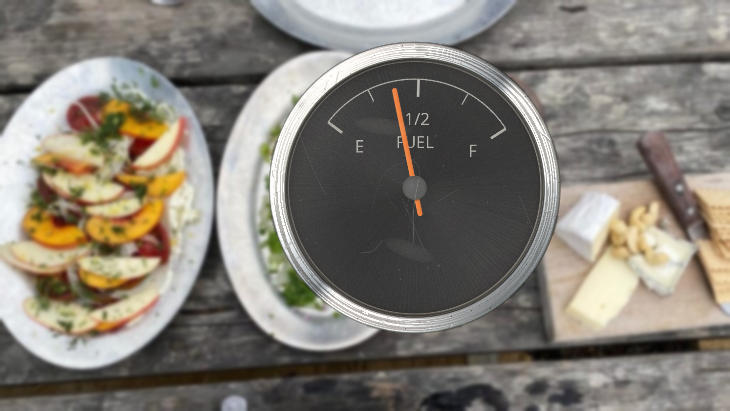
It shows 0.375
